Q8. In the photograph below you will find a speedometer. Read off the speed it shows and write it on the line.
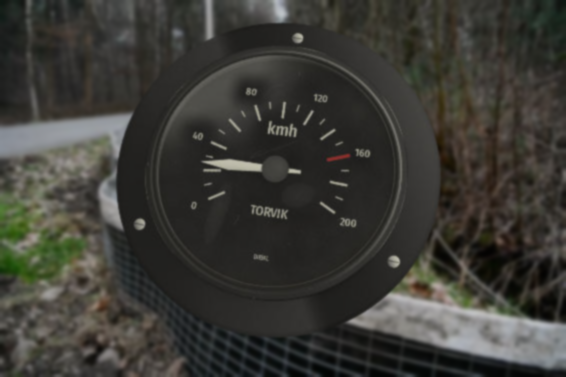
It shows 25 km/h
